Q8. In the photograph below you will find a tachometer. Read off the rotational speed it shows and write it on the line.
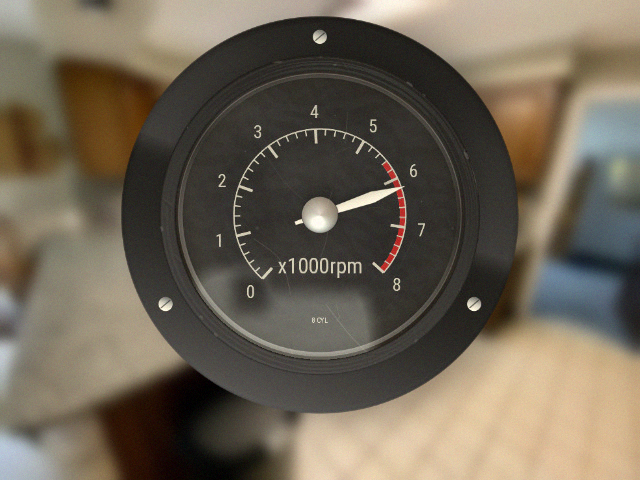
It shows 6200 rpm
